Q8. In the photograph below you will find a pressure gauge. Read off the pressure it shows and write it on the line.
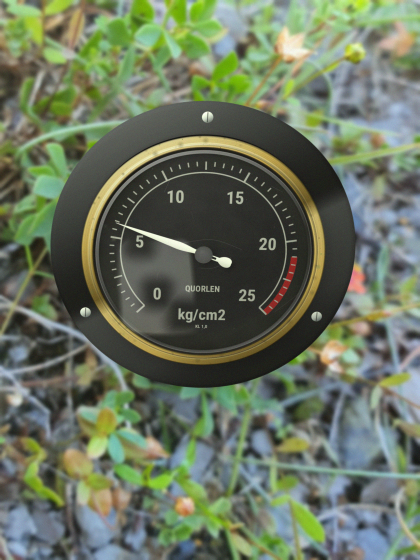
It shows 6 kg/cm²
